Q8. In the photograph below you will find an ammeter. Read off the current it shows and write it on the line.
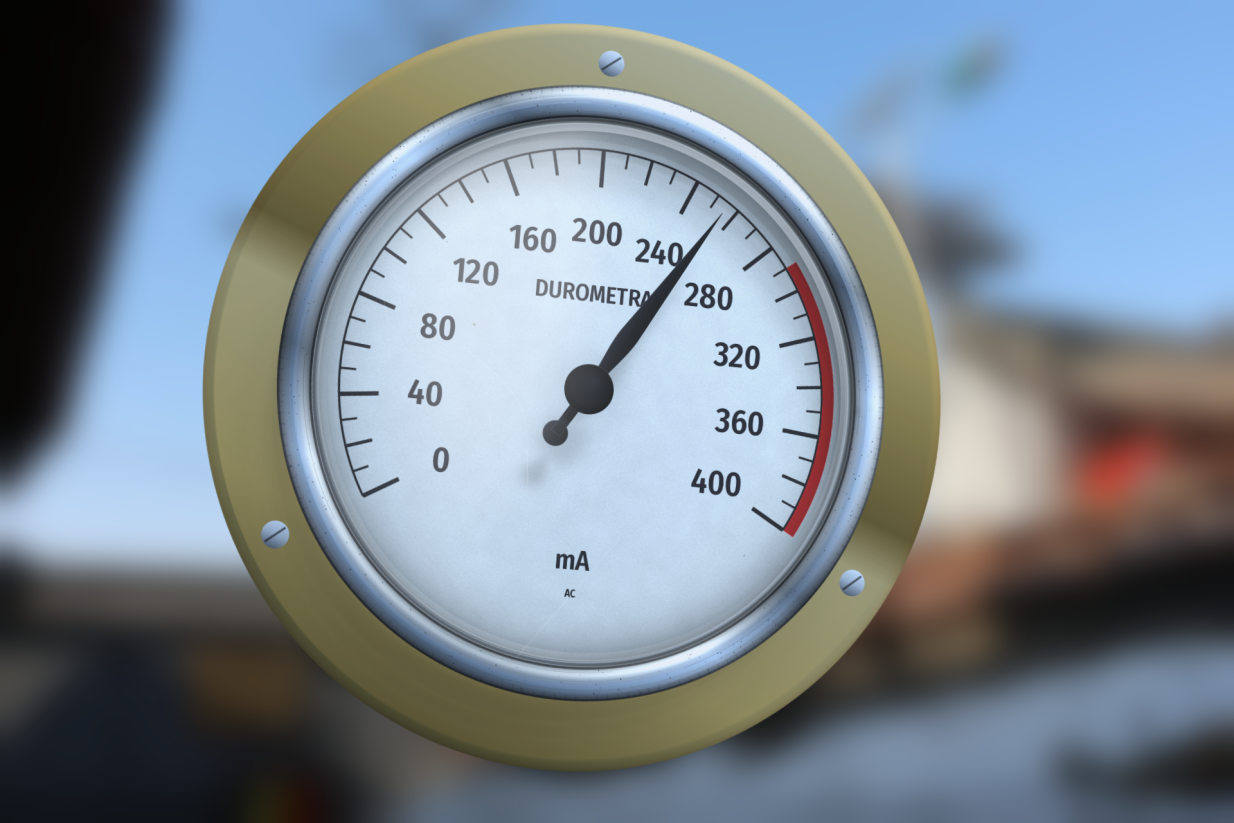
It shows 255 mA
